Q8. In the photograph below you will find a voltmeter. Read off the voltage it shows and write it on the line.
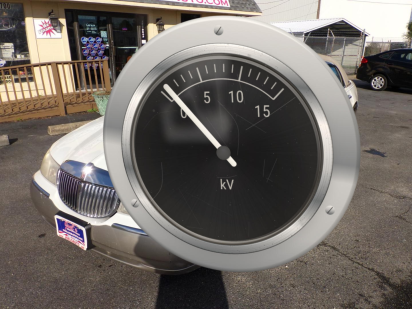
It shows 1 kV
